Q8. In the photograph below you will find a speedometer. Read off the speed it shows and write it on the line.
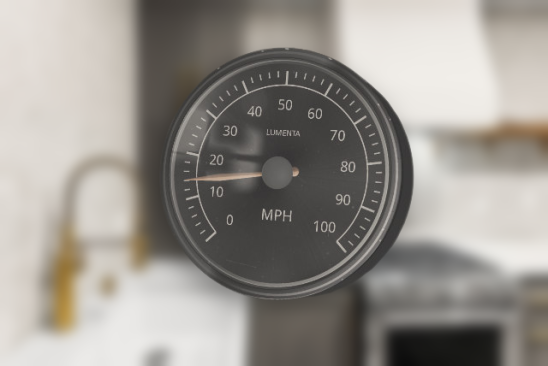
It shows 14 mph
